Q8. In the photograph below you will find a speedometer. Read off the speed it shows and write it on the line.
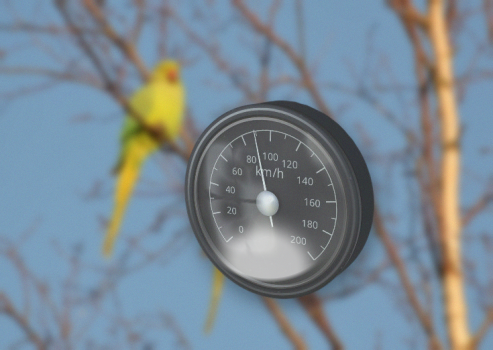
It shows 90 km/h
